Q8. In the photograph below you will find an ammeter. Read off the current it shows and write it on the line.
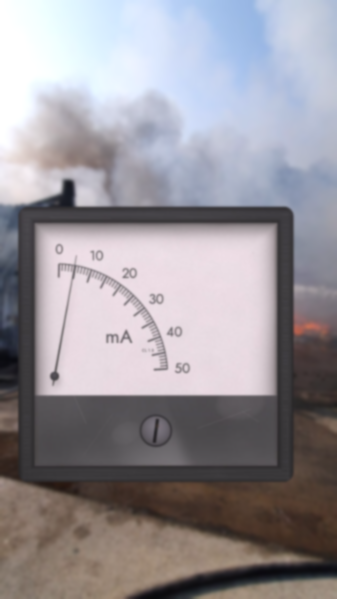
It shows 5 mA
